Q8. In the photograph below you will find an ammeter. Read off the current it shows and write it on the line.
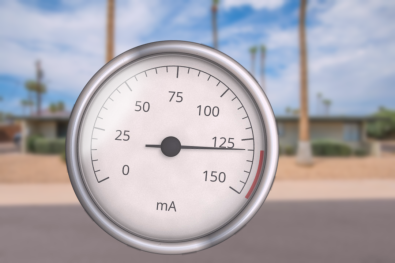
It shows 130 mA
